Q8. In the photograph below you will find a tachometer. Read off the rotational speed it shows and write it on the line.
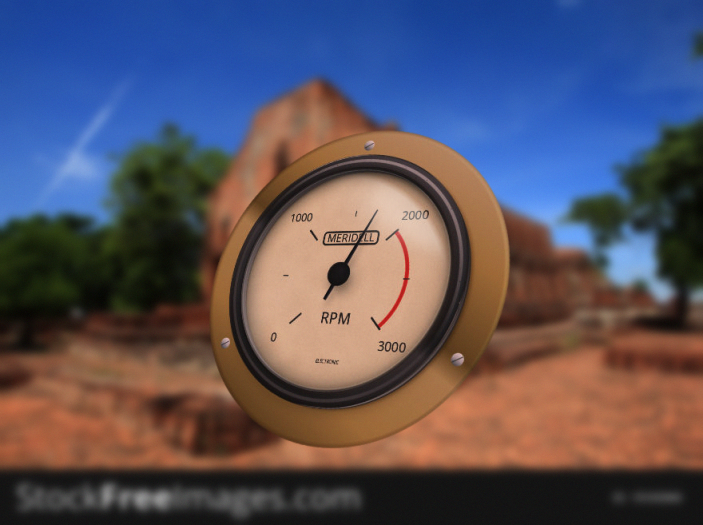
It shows 1750 rpm
